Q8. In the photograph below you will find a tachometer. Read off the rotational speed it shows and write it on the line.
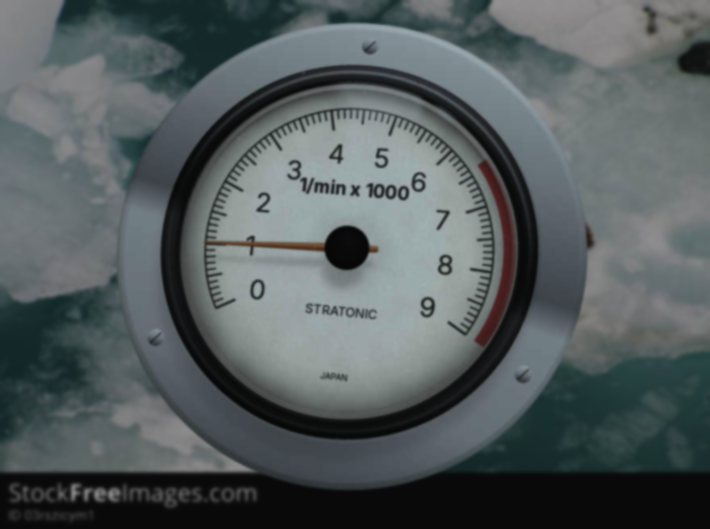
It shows 1000 rpm
